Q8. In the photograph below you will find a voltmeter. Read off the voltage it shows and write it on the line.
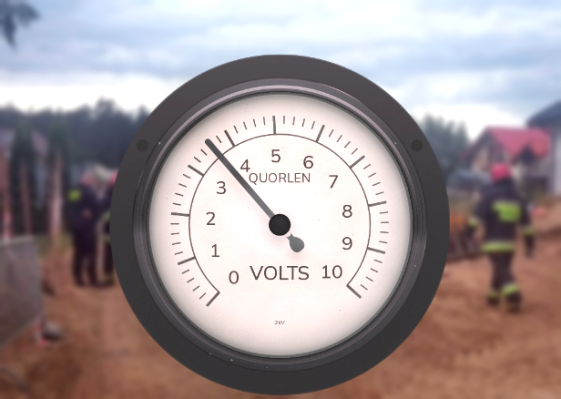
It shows 3.6 V
